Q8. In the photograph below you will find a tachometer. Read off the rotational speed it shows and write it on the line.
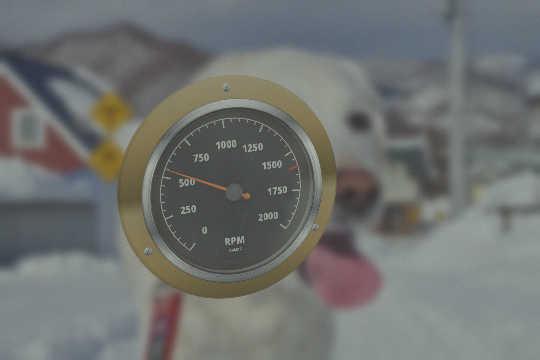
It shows 550 rpm
